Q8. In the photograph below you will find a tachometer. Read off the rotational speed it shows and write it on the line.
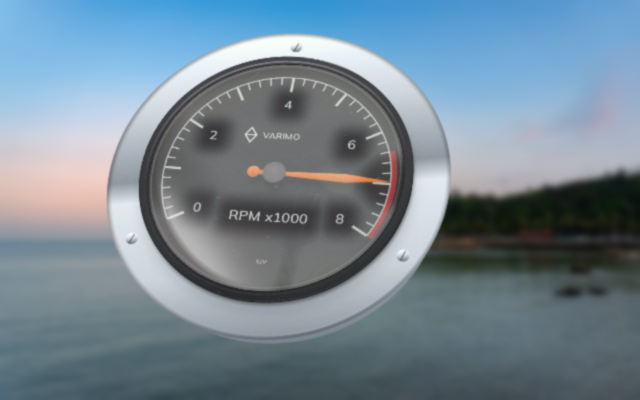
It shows 7000 rpm
